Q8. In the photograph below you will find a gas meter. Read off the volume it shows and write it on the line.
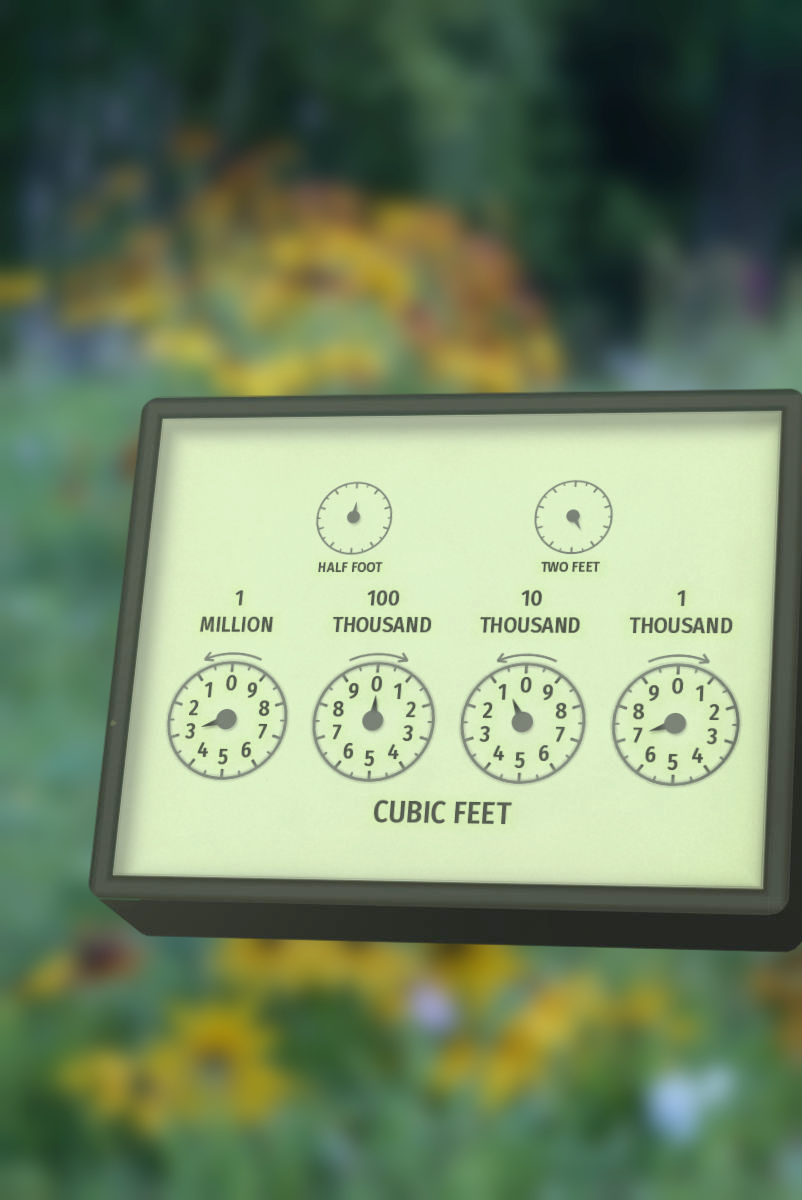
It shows 300700 ft³
